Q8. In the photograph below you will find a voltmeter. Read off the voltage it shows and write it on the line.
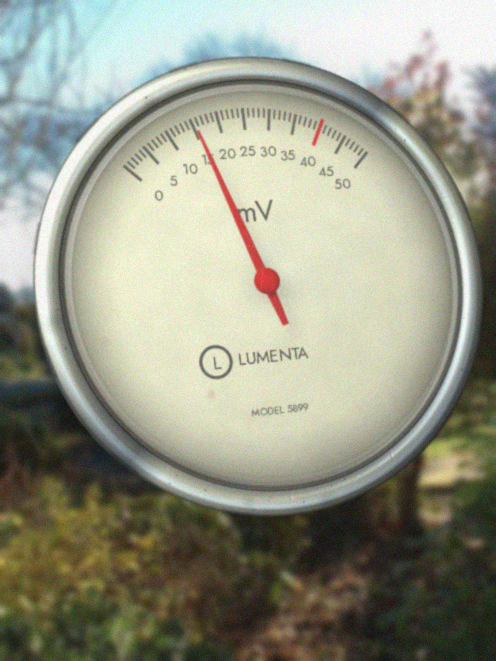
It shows 15 mV
